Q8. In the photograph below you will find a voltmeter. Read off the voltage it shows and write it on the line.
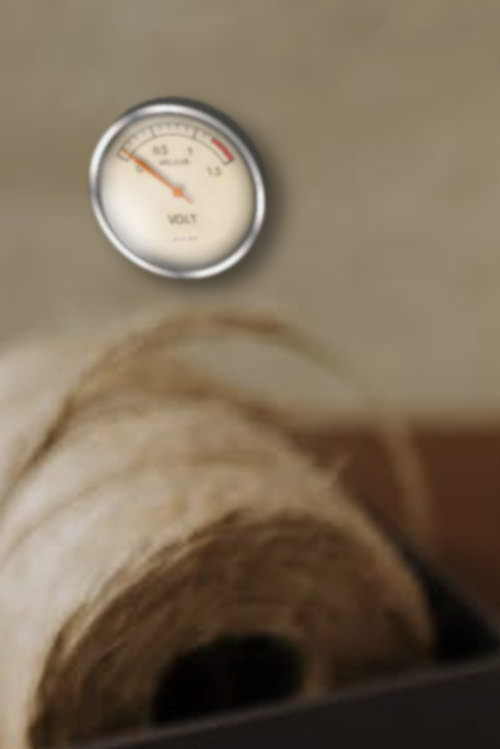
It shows 0.1 V
